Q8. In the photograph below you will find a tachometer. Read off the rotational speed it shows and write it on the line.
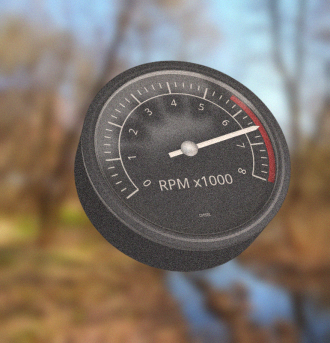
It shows 6600 rpm
